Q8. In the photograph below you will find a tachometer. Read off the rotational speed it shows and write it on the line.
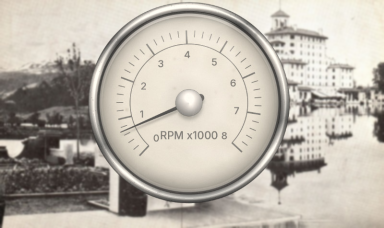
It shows 700 rpm
